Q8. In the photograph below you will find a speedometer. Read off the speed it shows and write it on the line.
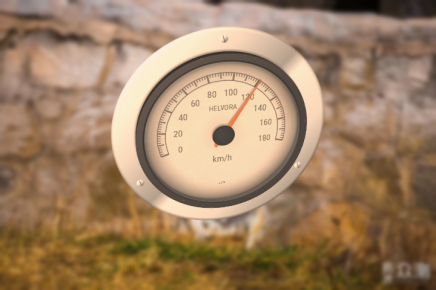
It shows 120 km/h
